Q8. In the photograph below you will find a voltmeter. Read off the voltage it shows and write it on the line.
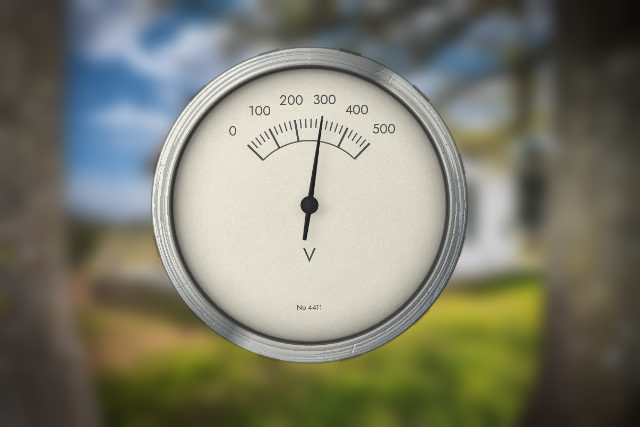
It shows 300 V
